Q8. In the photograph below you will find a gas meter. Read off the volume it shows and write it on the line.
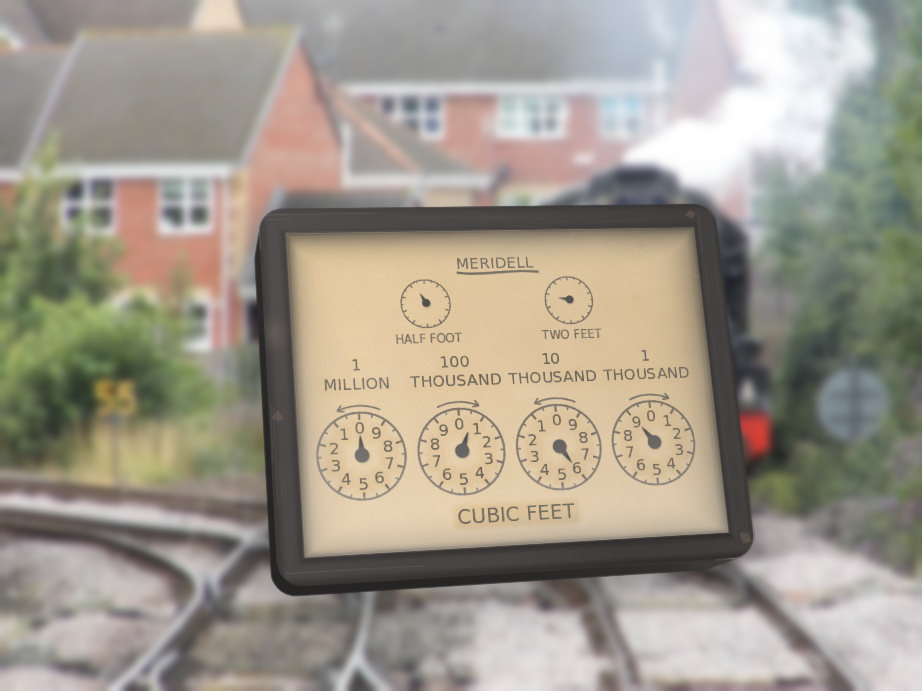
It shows 5900 ft³
